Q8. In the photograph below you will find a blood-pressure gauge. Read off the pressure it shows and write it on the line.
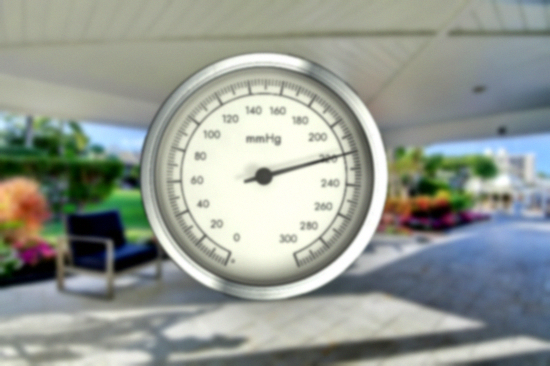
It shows 220 mmHg
